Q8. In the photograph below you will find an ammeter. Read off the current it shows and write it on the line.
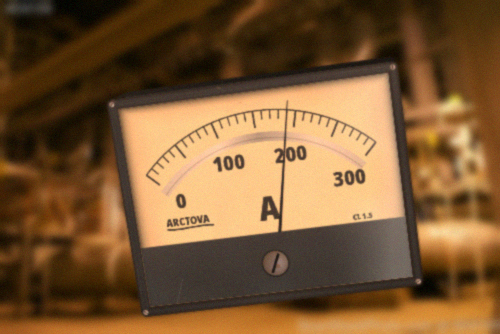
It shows 190 A
